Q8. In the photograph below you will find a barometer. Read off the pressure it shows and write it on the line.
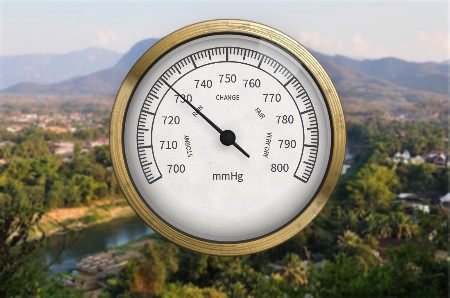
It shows 730 mmHg
